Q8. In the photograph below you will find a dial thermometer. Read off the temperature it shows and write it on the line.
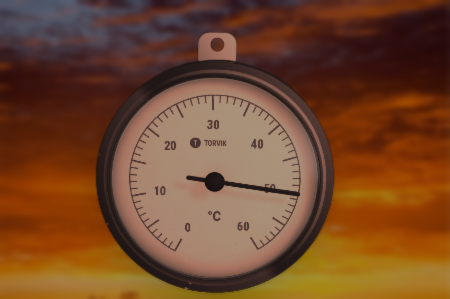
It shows 50 °C
